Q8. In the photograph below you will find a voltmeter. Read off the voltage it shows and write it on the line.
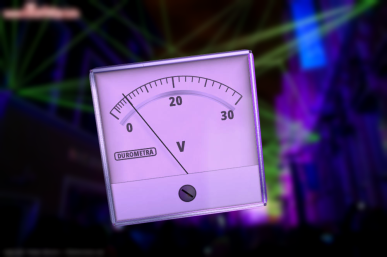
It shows 10 V
